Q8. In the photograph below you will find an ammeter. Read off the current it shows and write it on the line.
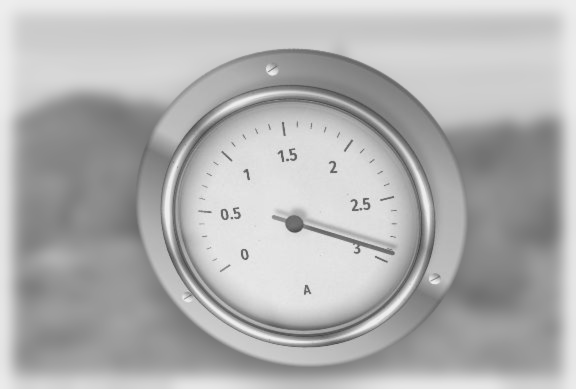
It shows 2.9 A
